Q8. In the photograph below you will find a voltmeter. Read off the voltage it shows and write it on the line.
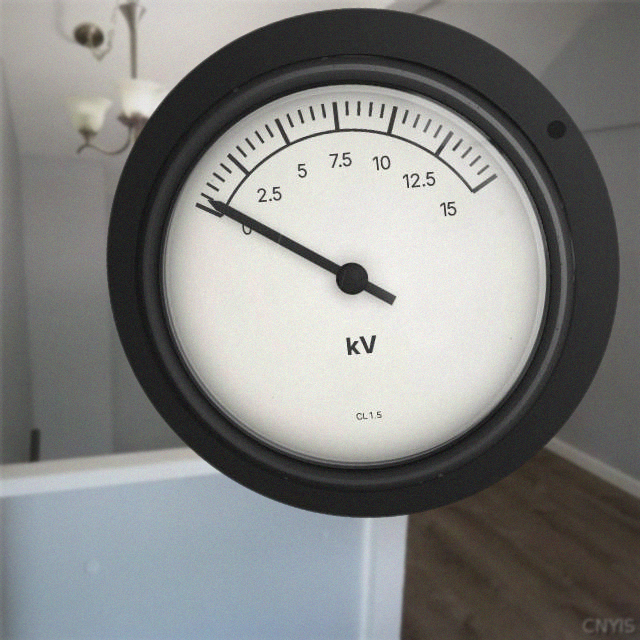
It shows 0.5 kV
